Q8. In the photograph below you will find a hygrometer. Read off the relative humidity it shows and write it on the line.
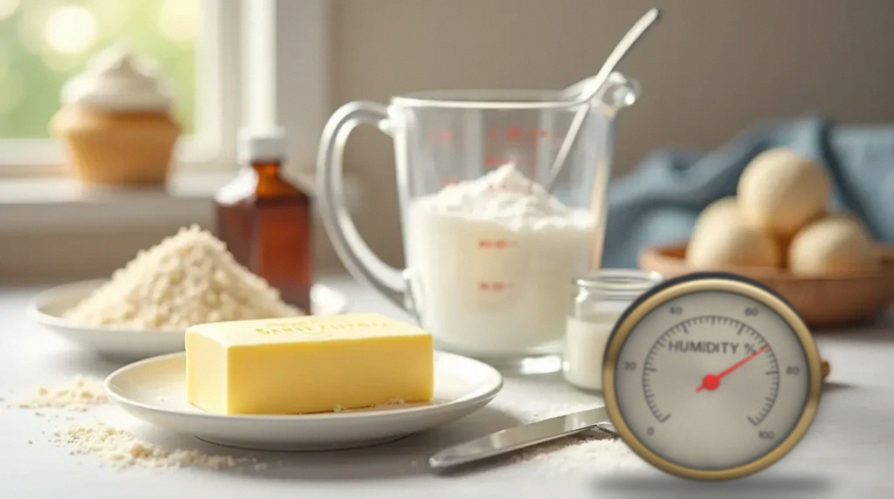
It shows 70 %
